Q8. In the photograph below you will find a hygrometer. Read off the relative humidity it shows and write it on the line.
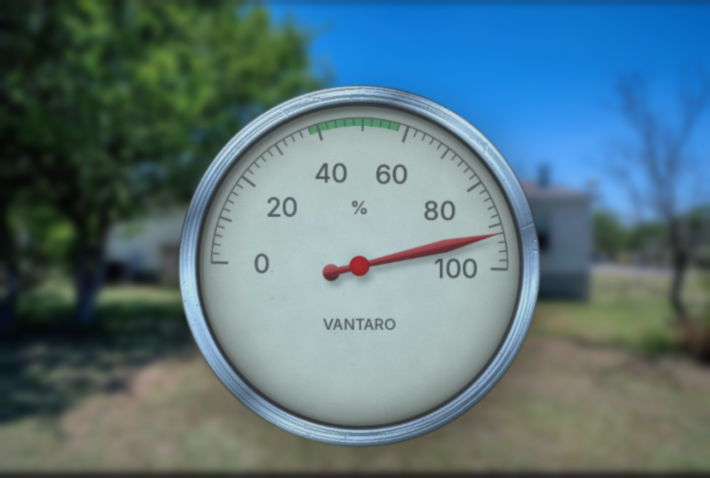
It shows 92 %
